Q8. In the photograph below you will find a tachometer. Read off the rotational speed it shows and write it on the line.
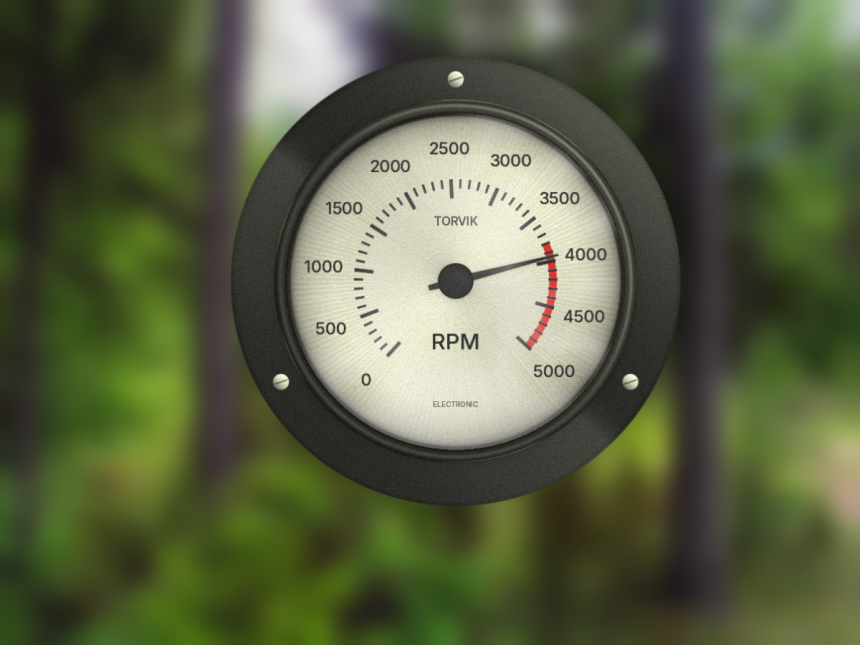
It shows 3950 rpm
